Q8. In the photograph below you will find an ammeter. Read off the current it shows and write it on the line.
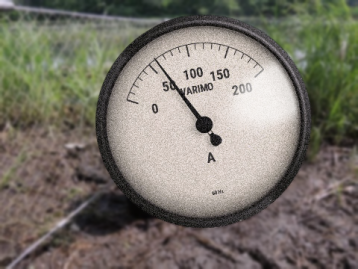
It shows 60 A
